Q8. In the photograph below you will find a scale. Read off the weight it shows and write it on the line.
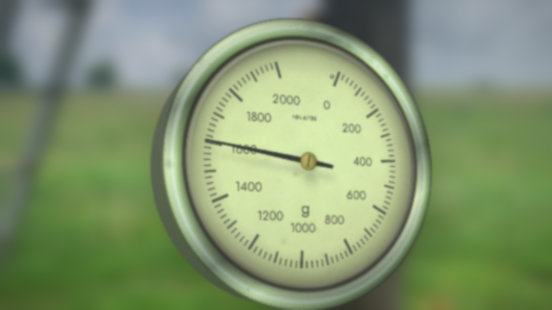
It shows 1600 g
